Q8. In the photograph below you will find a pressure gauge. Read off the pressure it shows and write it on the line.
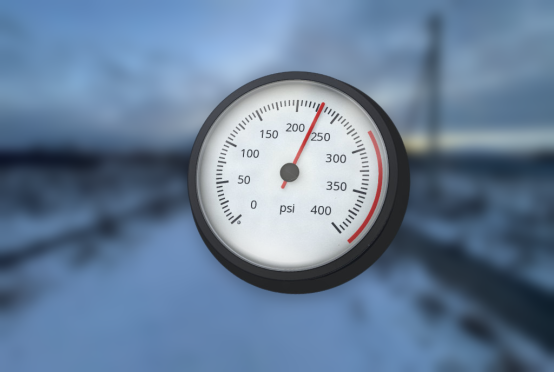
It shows 230 psi
